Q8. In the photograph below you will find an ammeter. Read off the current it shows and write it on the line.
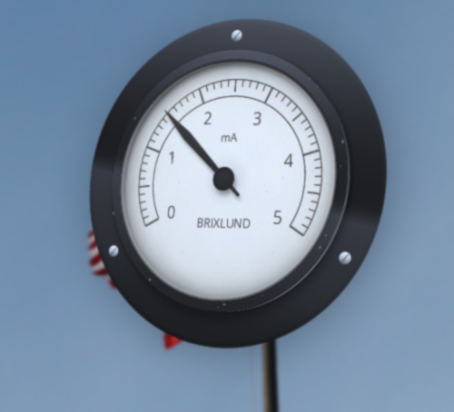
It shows 1.5 mA
